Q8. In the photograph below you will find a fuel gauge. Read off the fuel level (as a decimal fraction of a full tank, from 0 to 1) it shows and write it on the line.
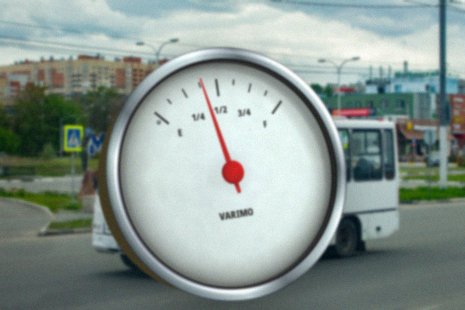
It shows 0.375
